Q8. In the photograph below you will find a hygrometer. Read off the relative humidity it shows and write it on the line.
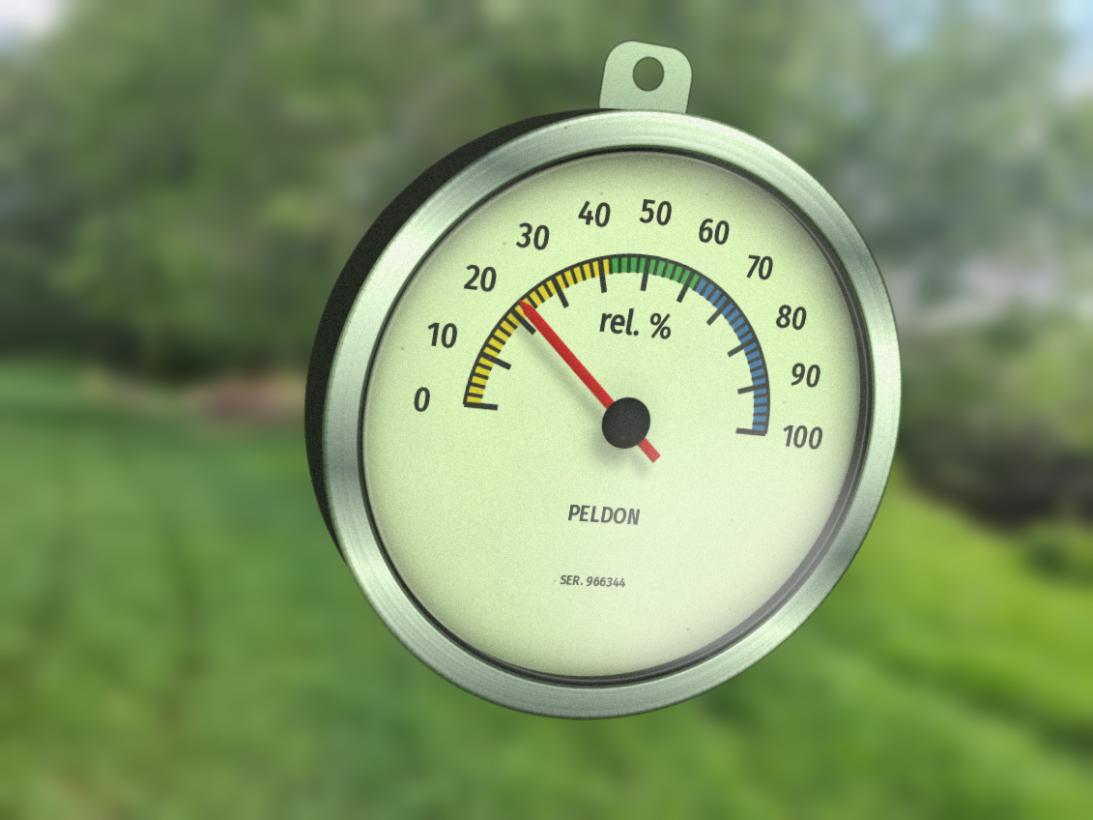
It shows 22 %
